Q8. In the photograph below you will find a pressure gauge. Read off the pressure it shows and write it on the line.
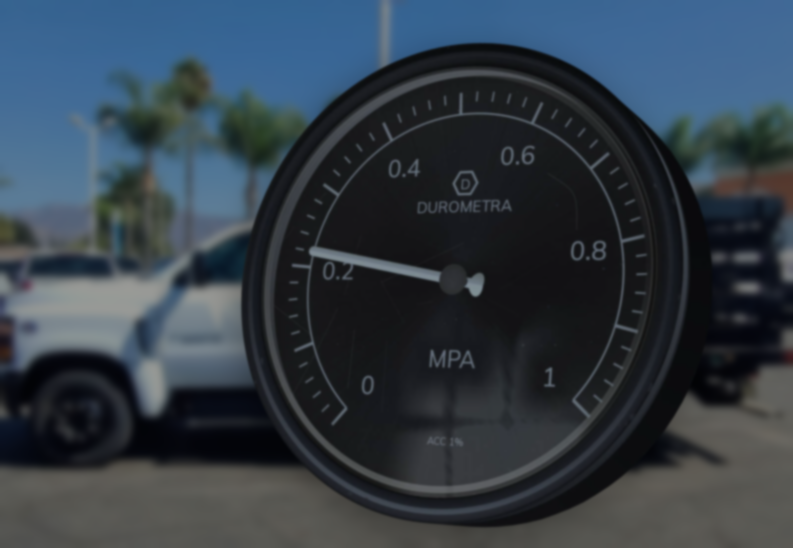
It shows 0.22 MPa
